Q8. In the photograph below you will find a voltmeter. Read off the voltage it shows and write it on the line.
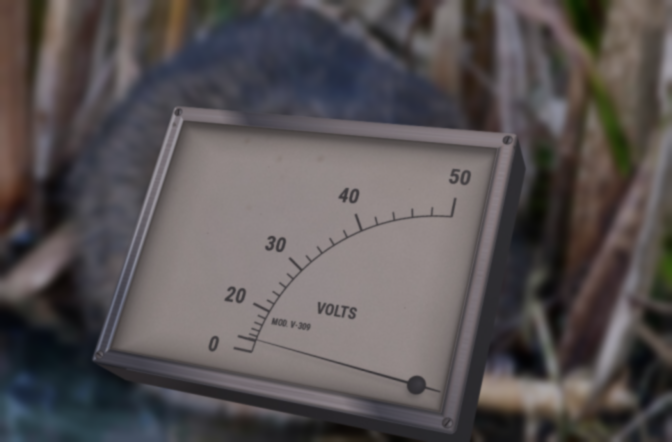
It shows 10 V
